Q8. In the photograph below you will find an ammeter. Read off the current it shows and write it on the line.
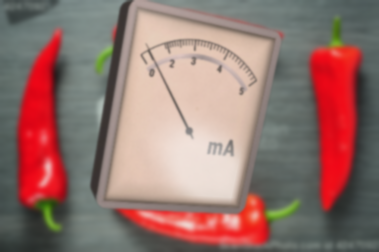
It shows 1 mA
